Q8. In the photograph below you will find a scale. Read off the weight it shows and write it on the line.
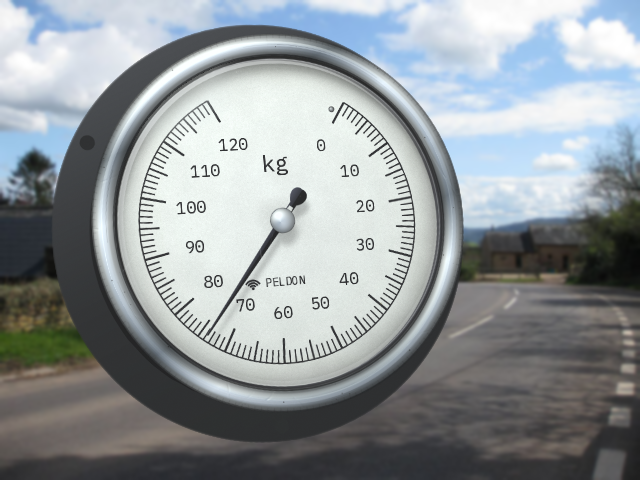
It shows 74 kg
